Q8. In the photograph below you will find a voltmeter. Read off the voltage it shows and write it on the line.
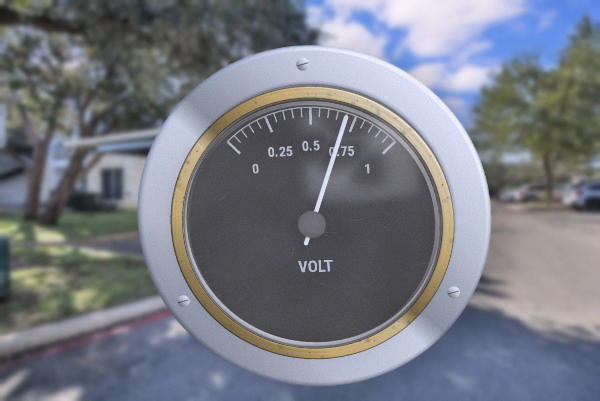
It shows 0.7 V
